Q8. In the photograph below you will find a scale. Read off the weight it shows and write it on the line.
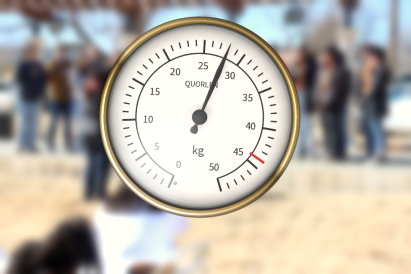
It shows 28 kg
